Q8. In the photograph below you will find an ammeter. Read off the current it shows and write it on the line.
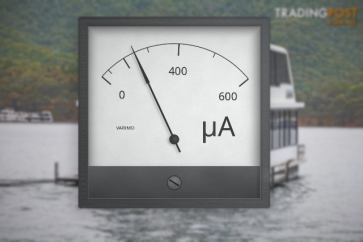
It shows 250 µA
